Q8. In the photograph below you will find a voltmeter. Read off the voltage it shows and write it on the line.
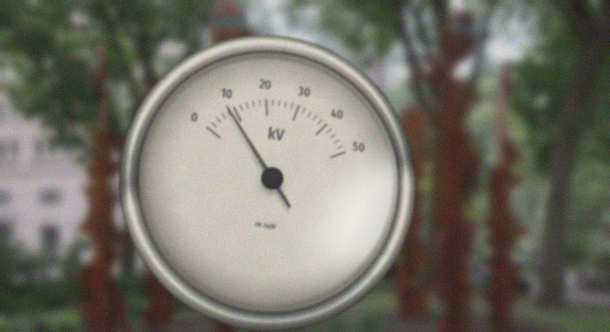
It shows 8 kV
